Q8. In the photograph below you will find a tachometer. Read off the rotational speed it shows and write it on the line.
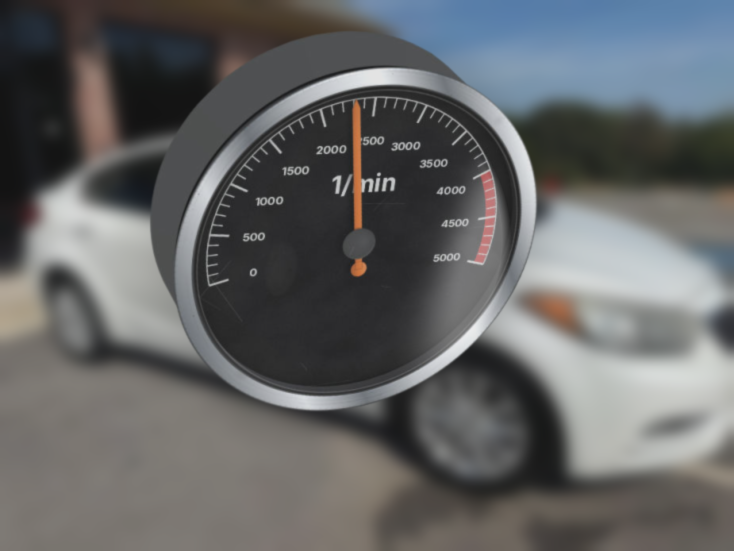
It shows 2300 rpm
